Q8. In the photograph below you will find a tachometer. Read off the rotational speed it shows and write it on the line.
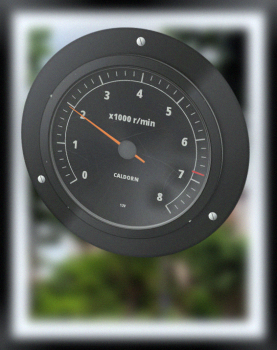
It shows 2000 rpm
